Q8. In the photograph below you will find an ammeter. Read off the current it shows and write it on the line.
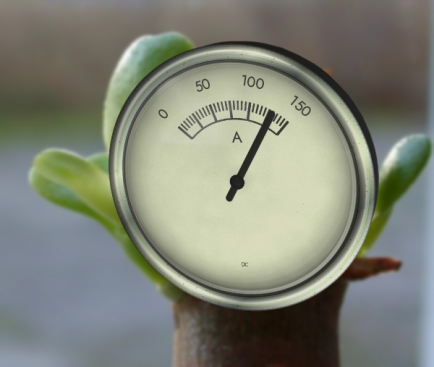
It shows 130 A
